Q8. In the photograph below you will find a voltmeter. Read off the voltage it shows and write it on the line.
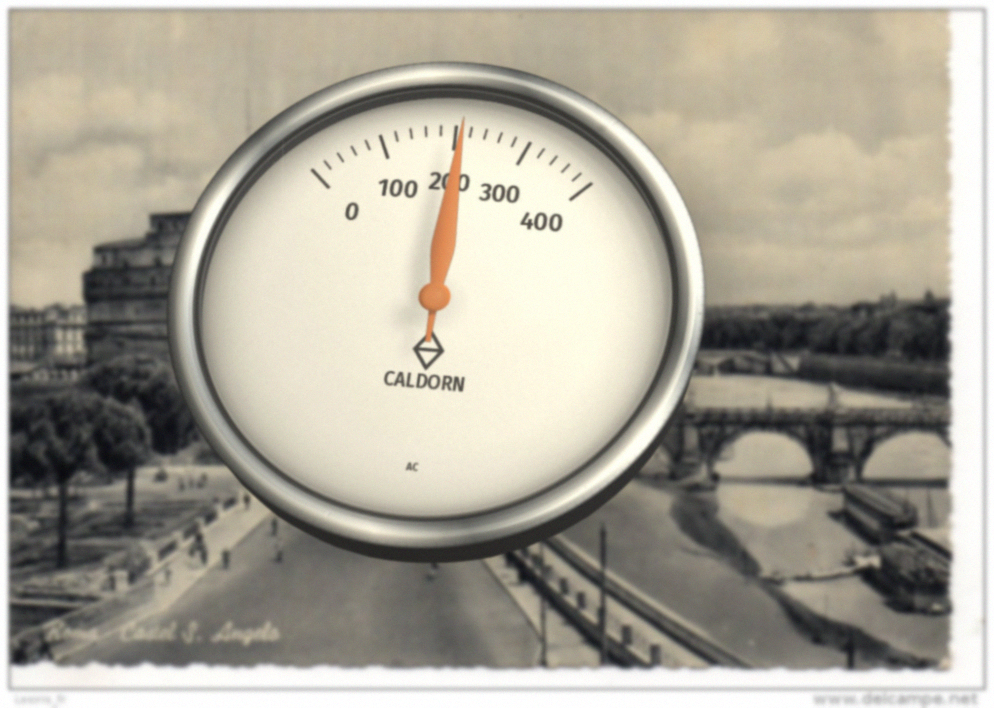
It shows 210 V
